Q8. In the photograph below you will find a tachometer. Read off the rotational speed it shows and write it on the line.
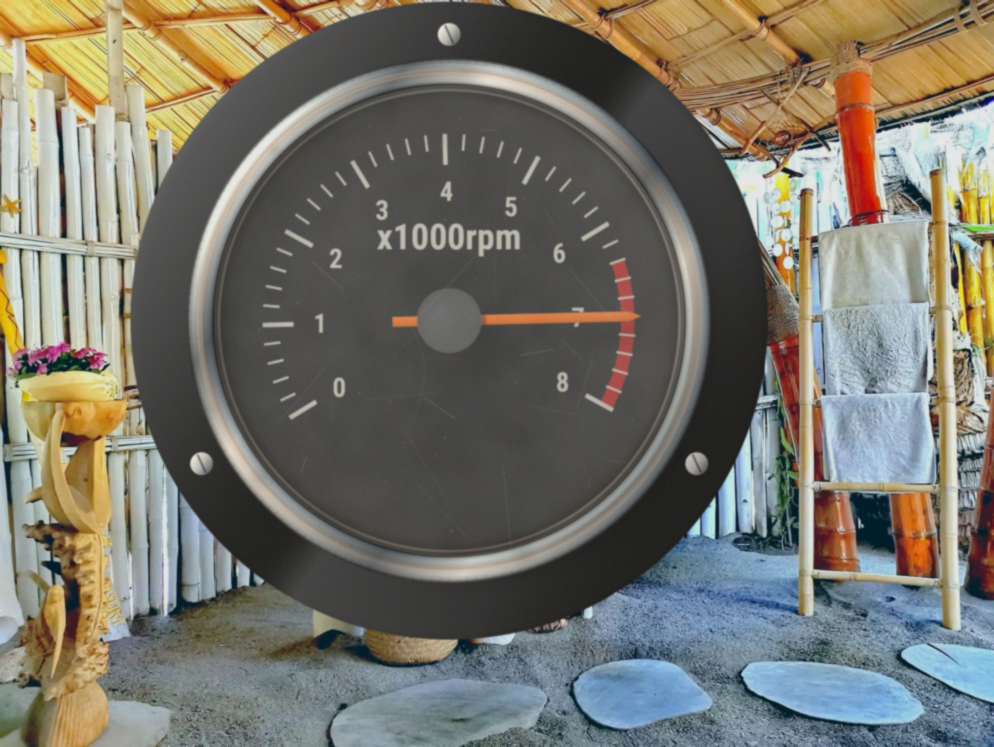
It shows 7000 rpm
